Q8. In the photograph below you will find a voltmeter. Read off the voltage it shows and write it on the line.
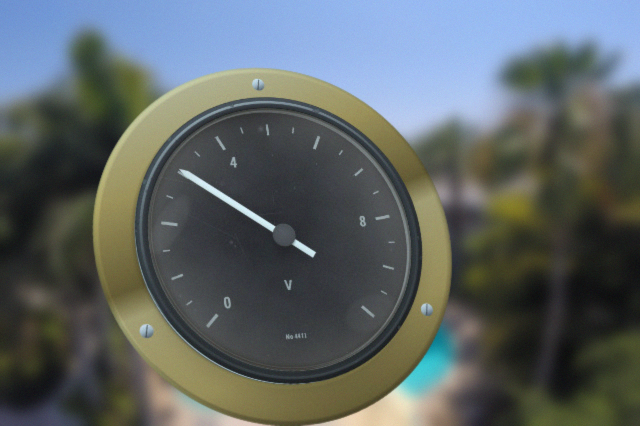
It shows 3 V
